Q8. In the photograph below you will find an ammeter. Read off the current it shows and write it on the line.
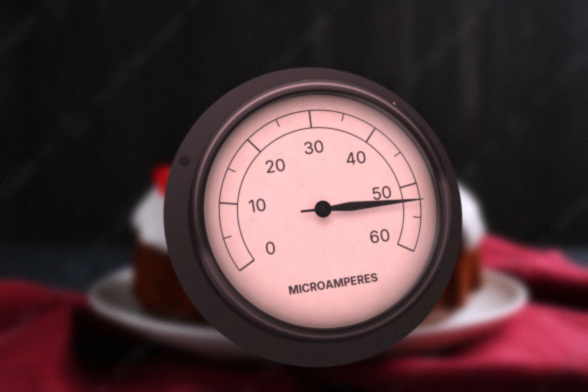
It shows 52.5 µA
